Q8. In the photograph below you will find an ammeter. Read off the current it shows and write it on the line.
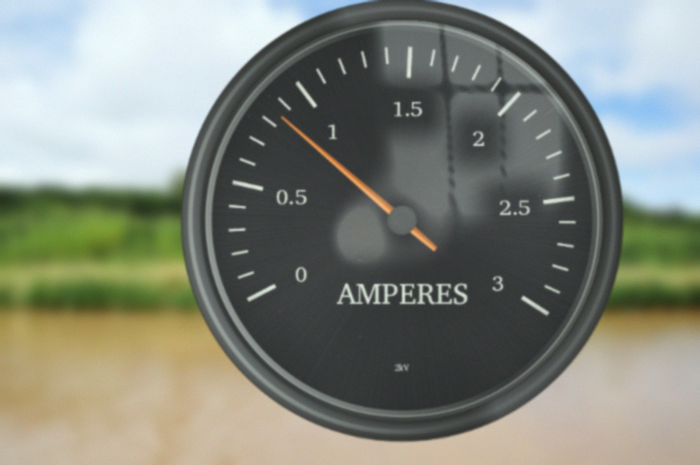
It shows 0.85 A
